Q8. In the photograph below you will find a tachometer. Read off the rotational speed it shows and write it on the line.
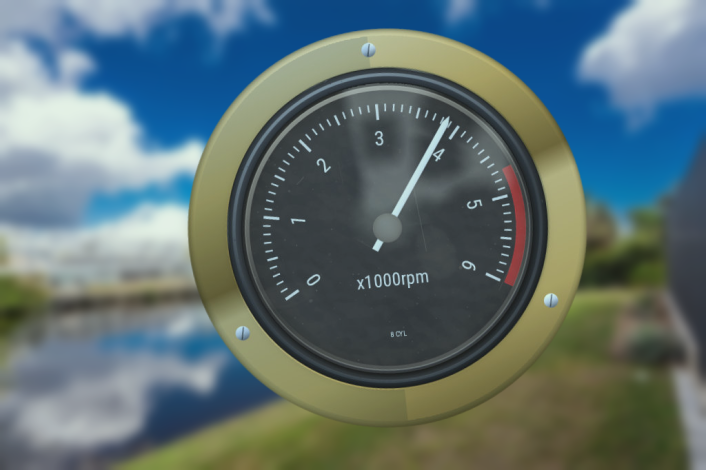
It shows 3850 rpm
